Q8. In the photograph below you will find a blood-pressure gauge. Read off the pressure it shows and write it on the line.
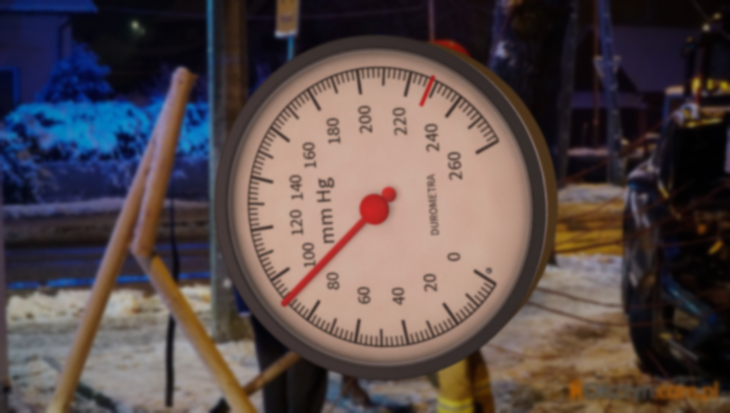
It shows 90 mmHg
